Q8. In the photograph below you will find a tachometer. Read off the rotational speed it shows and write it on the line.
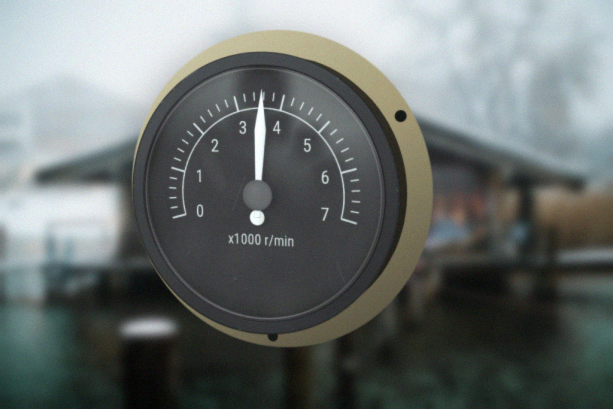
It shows 3600 rpm
